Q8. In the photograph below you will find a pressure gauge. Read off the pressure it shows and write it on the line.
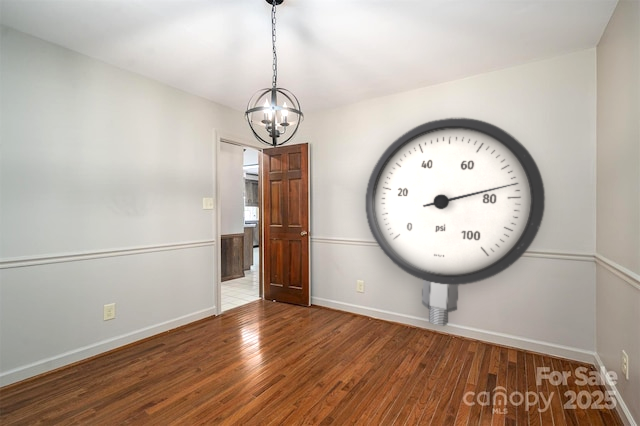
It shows 76 psi
